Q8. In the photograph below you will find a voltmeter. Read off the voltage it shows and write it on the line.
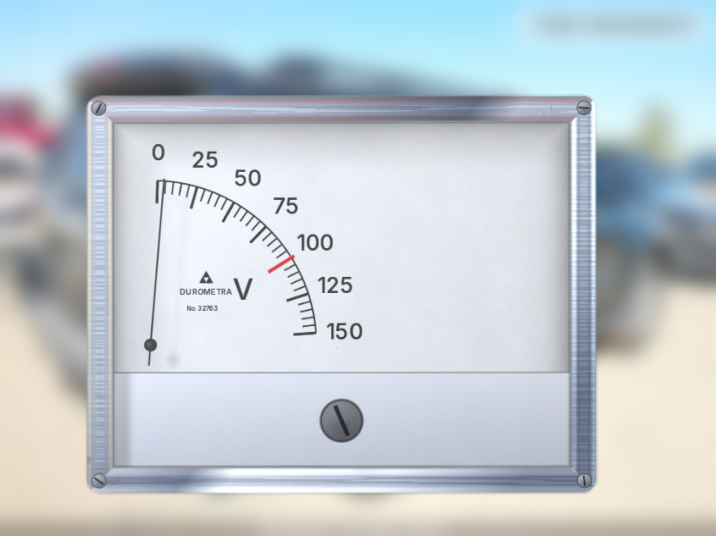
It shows 5 V
